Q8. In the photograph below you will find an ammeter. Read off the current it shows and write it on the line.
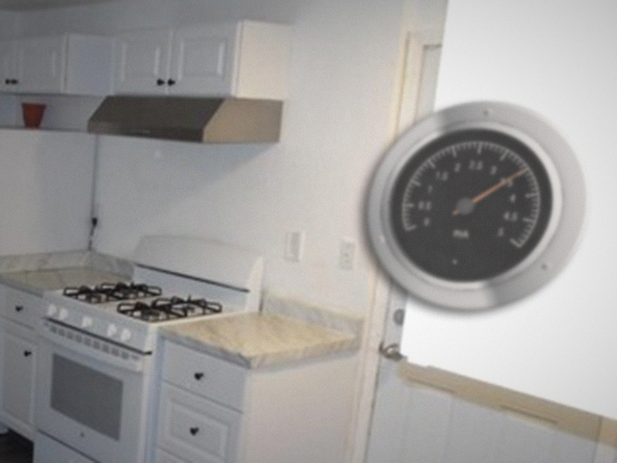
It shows 3.5 mA
